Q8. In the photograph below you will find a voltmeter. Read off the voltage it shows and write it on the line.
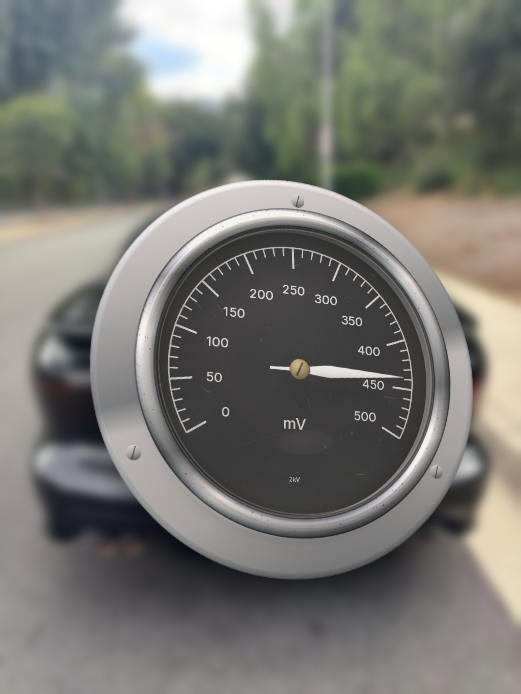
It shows 440 mV
